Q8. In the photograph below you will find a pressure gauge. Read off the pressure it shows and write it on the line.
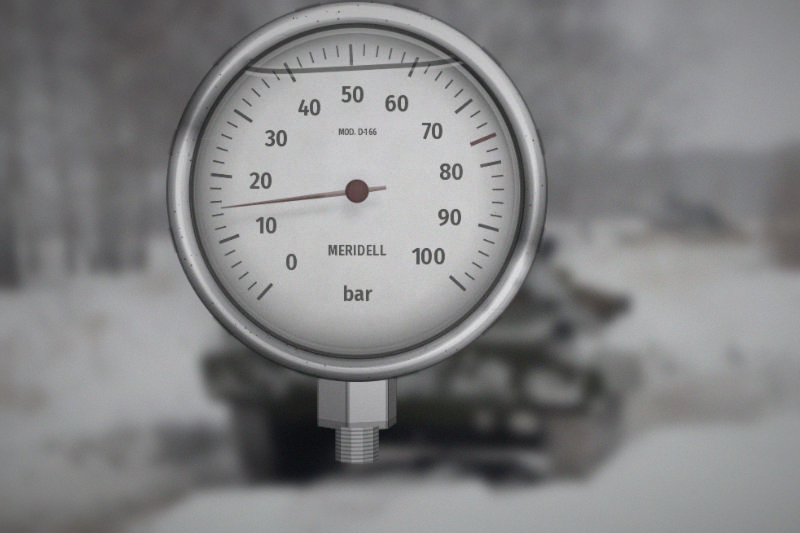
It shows 15 bar
